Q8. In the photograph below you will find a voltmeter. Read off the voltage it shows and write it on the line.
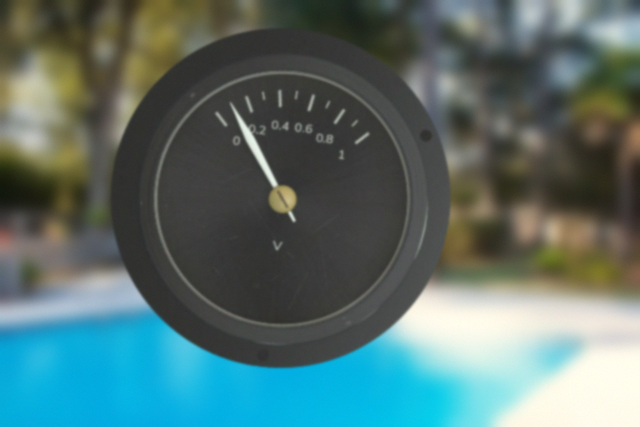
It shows 0.1 V
